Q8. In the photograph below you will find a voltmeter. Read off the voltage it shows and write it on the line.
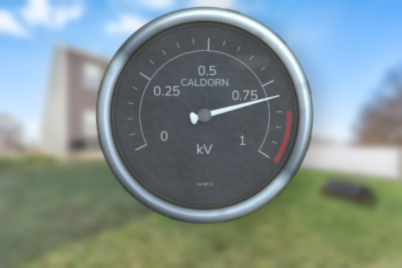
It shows 0.8 kV
